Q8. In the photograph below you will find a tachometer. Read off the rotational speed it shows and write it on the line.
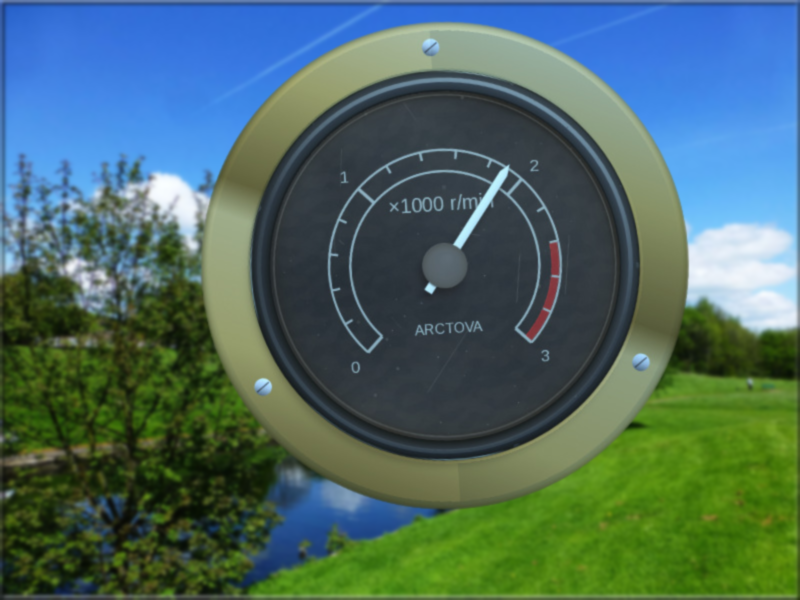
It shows 1900 rpm
